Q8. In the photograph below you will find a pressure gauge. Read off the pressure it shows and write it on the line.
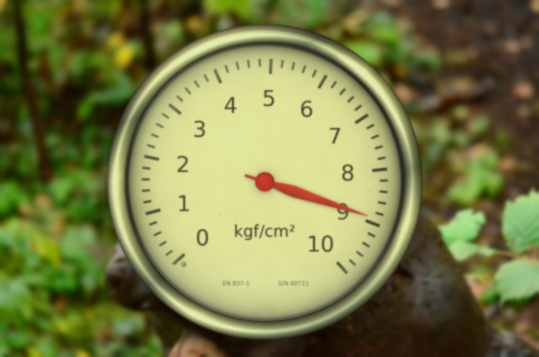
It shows 8.9 kg/cm²
